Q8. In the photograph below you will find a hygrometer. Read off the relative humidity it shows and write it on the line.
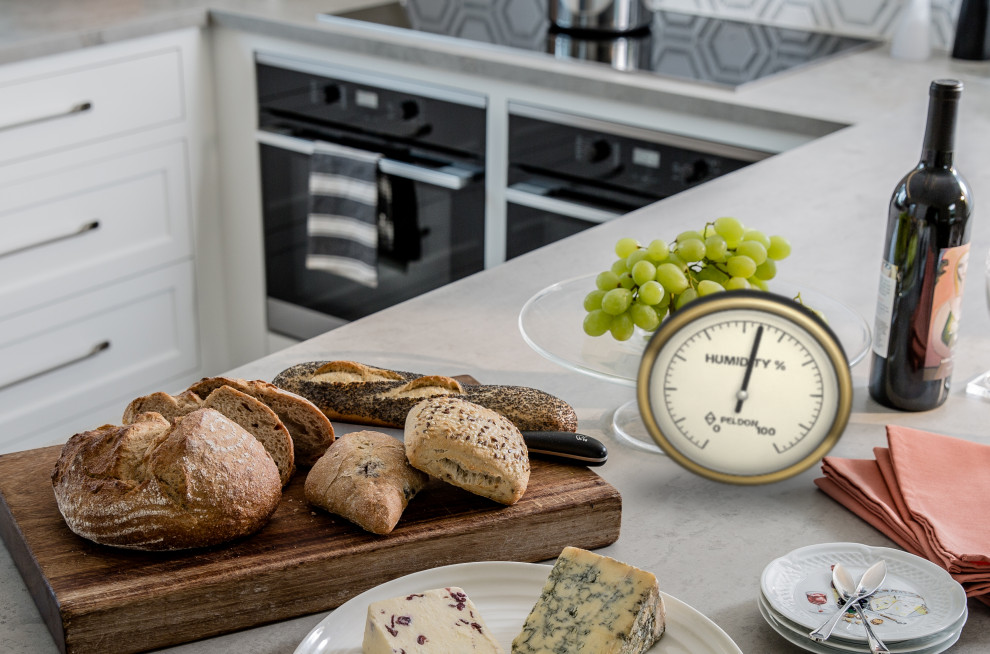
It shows 54 %
